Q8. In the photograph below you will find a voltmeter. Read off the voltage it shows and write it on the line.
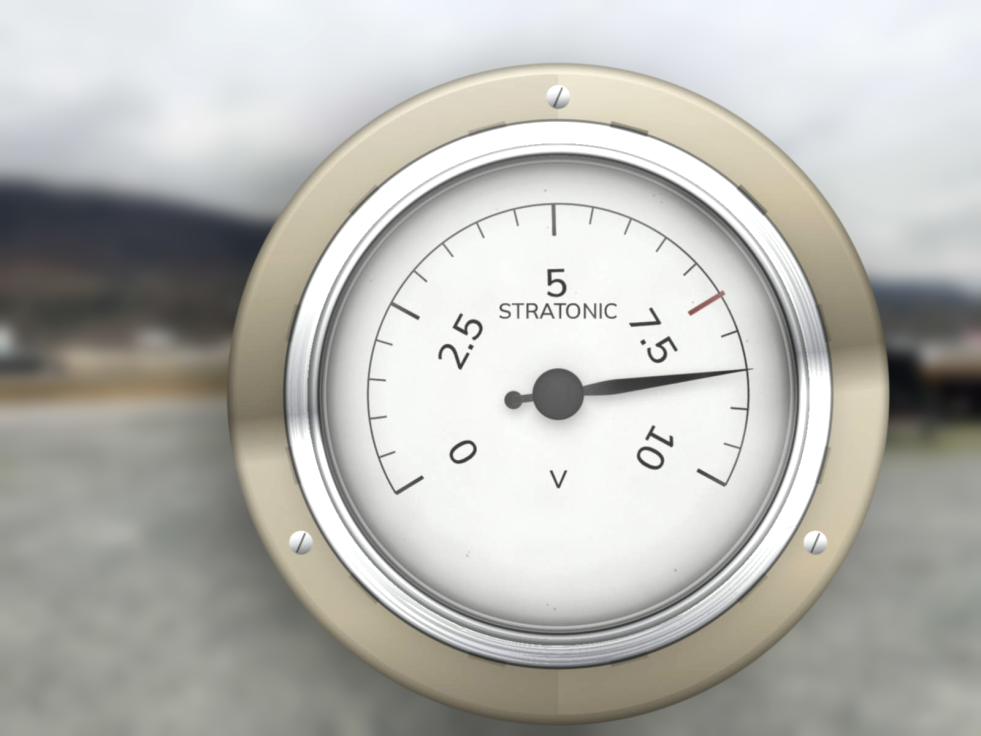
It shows 8.5 V
